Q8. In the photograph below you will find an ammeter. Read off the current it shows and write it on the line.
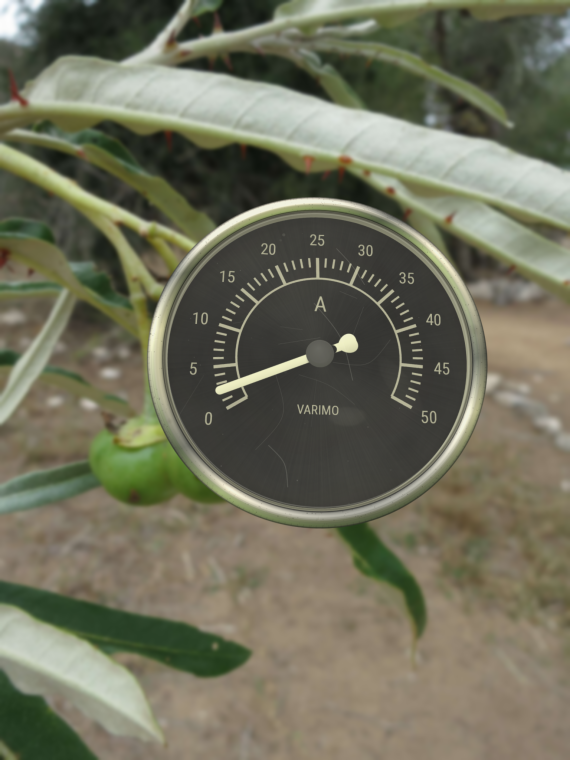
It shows 2 A
